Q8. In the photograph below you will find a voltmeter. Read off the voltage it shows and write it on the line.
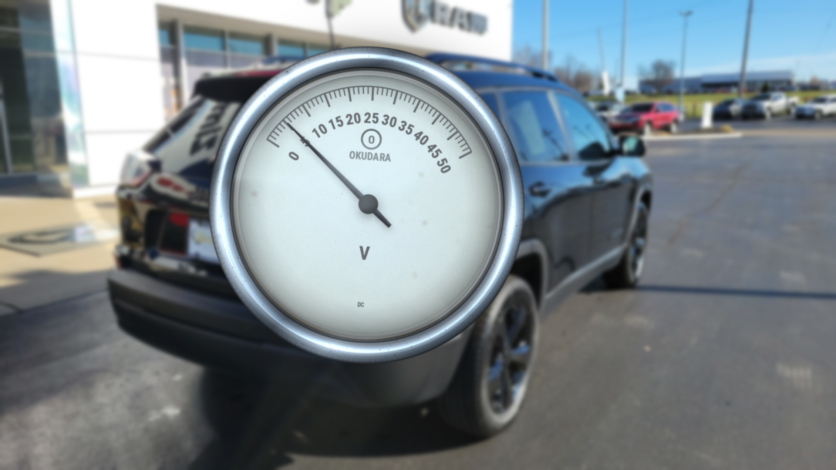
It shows 5 V
